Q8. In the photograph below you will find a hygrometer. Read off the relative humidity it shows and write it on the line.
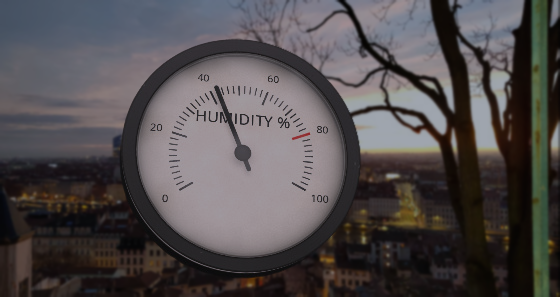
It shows 42 %
